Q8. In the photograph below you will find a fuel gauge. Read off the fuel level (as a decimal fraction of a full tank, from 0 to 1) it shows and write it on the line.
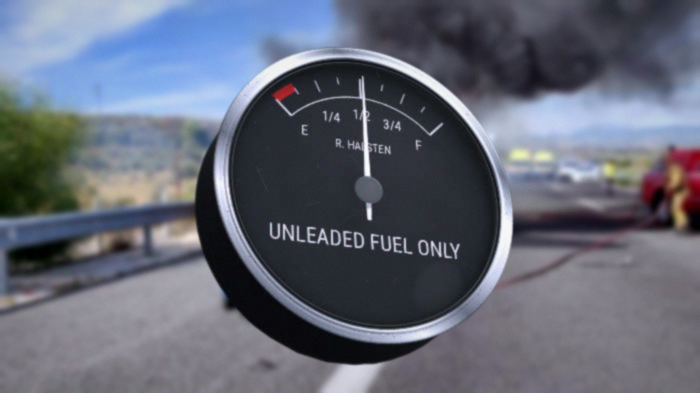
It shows 0.5
